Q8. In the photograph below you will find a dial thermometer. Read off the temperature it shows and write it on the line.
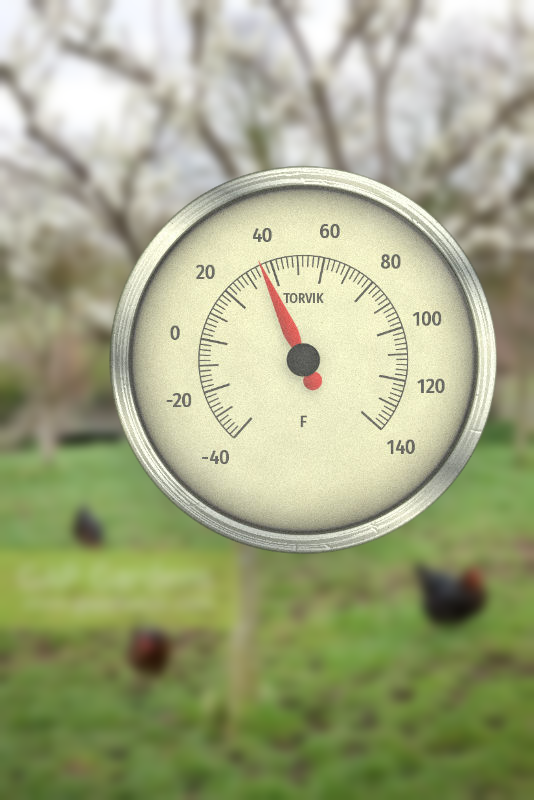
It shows 36 °F
